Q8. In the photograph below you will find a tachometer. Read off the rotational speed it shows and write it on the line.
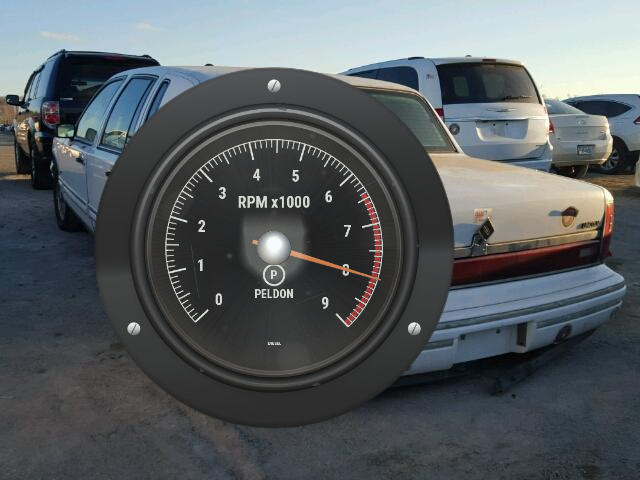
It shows 8000 rpm
